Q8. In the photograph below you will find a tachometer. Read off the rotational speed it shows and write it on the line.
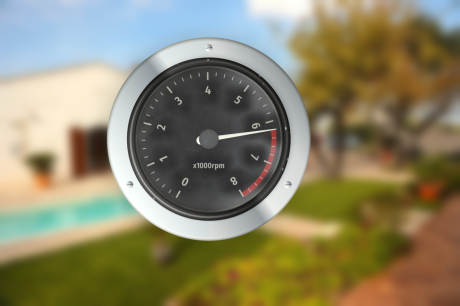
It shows 6200 rpm
